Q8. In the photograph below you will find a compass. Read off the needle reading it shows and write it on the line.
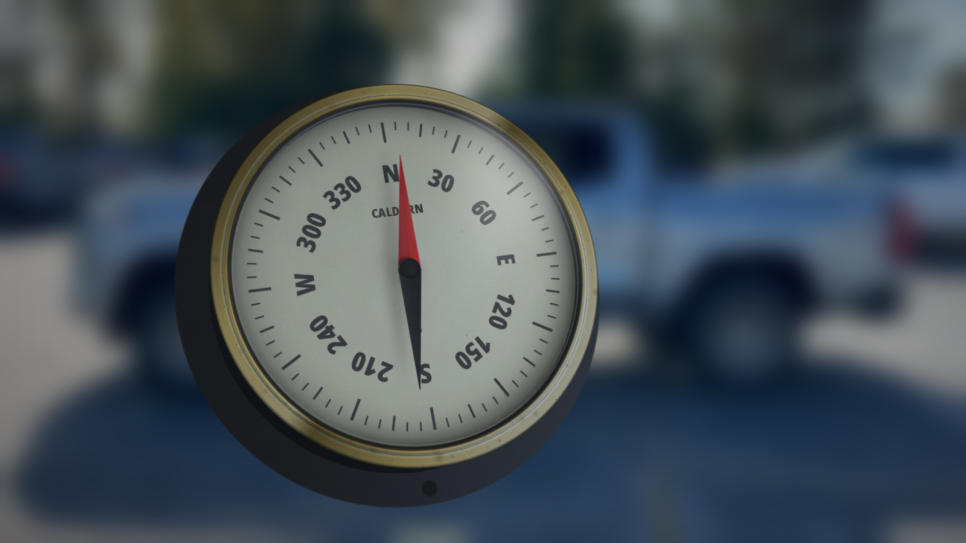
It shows 5 °
